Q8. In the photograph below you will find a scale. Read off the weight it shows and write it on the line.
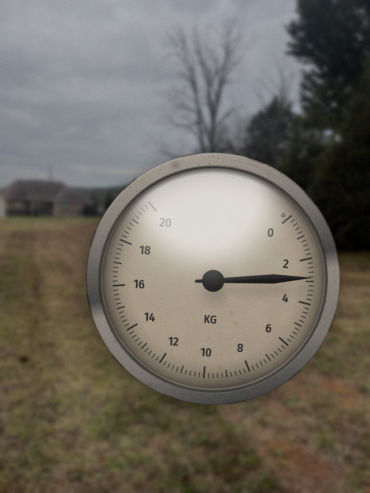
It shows 2.8 kg
